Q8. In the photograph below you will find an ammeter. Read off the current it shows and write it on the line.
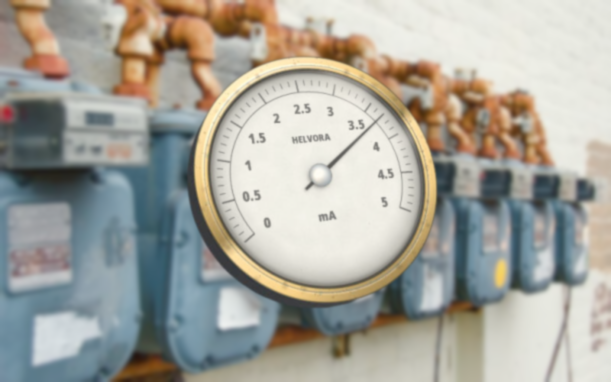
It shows 3.7 mA
